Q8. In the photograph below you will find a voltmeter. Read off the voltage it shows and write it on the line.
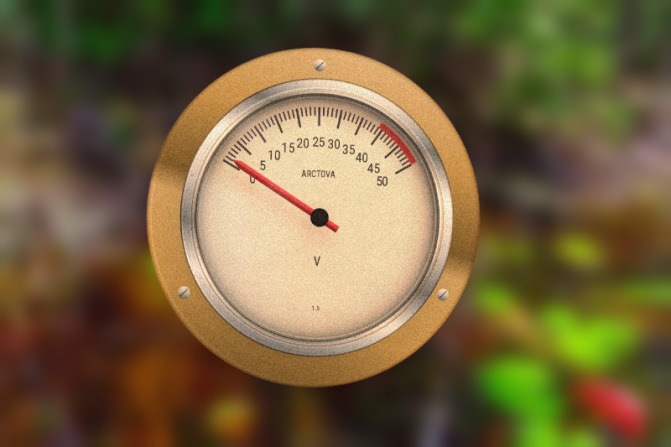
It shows 1 V
